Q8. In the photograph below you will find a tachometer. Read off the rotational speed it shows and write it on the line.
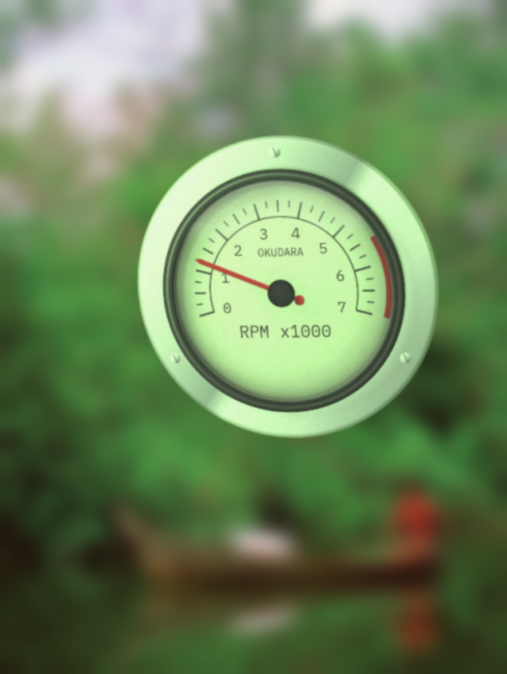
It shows 1250 rpm
